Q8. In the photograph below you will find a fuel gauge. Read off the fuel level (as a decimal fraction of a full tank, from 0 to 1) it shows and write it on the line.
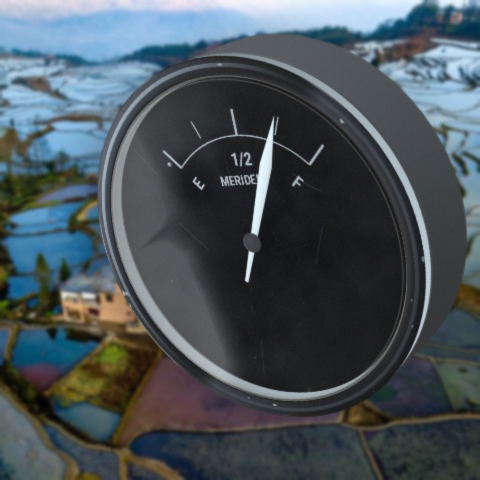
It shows 0.75
